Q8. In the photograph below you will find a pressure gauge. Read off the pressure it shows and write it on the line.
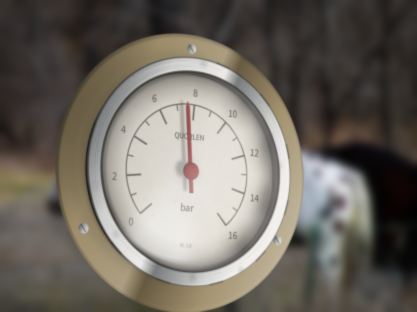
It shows 7.5 bar
